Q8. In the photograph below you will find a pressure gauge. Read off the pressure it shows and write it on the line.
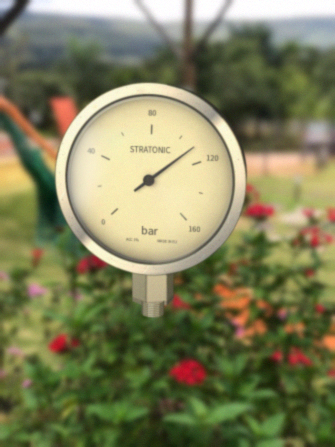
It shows 110 bar
